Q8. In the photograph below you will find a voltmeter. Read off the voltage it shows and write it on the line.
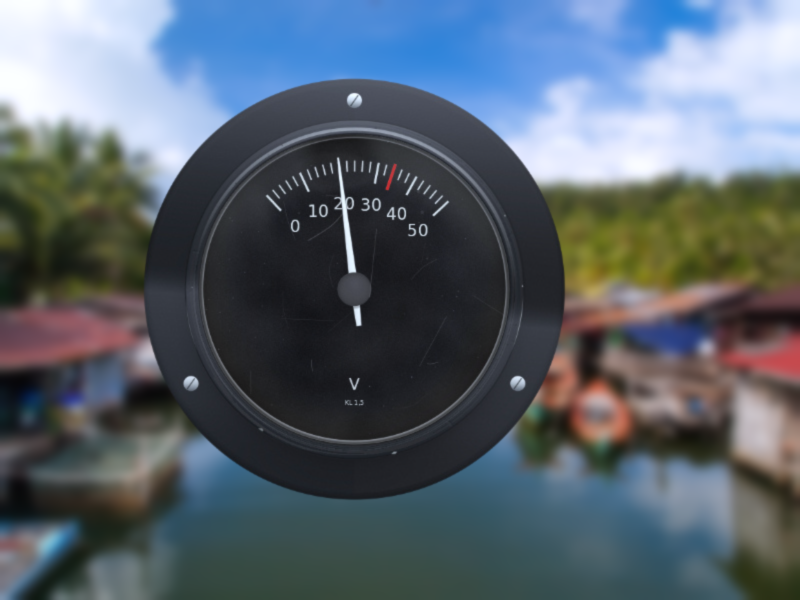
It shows 20 V
